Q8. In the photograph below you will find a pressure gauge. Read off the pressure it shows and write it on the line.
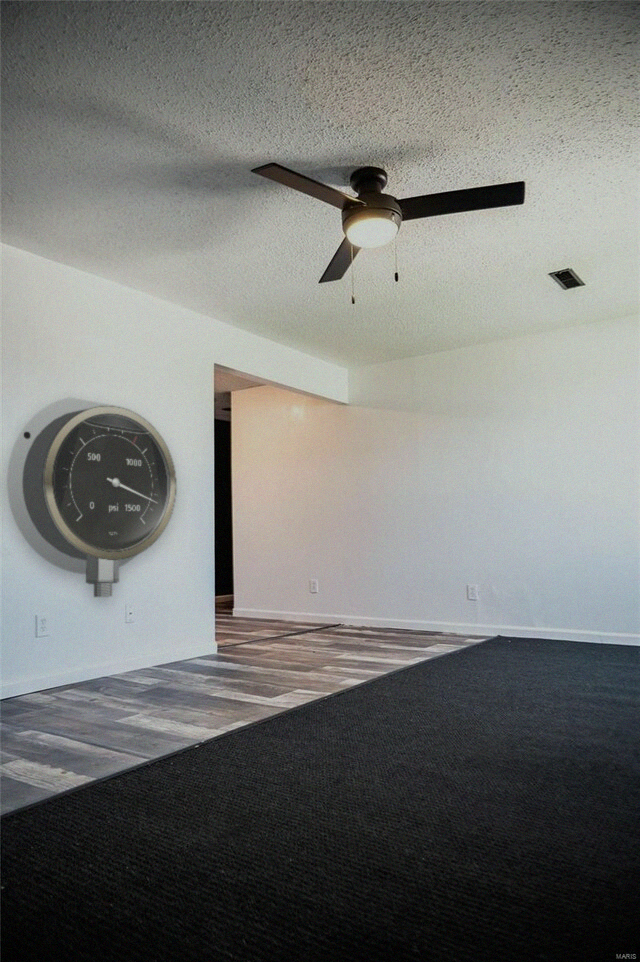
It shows 1350 psi
